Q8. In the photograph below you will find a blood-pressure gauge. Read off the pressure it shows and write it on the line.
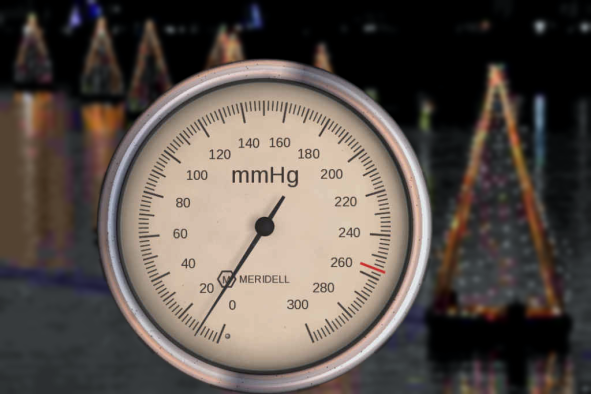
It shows 10 mmHg
